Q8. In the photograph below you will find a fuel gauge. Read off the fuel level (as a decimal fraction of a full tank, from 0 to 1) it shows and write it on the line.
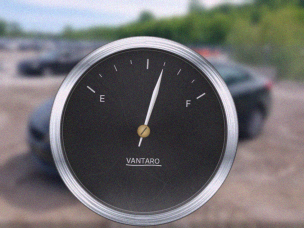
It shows 0.625
